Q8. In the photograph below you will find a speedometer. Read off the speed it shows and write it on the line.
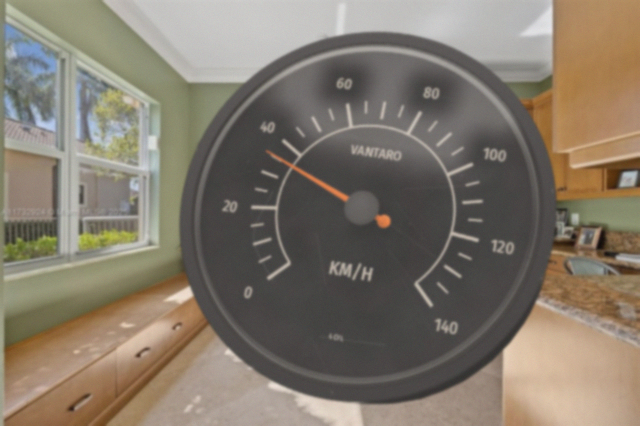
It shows 35 km/h
